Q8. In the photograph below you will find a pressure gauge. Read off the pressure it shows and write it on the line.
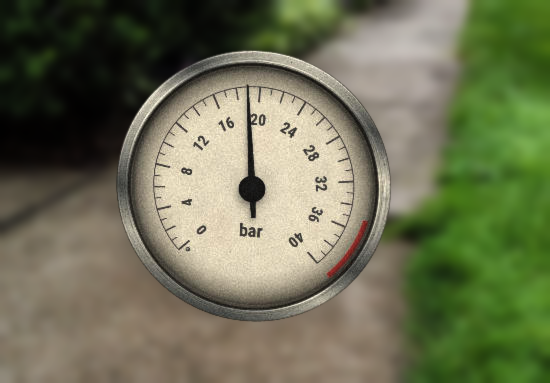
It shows 19 bar
